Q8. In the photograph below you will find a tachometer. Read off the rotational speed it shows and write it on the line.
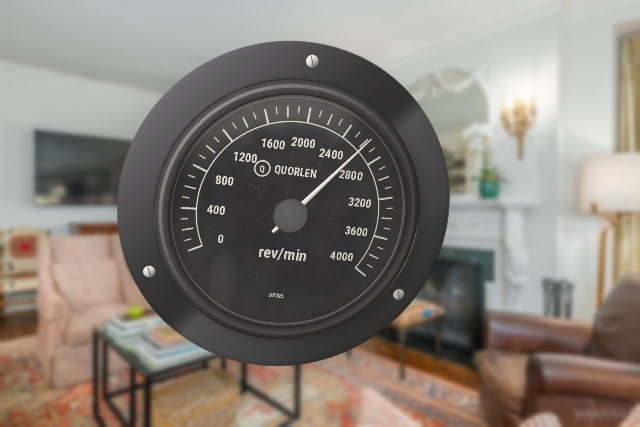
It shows 2600 rpm
